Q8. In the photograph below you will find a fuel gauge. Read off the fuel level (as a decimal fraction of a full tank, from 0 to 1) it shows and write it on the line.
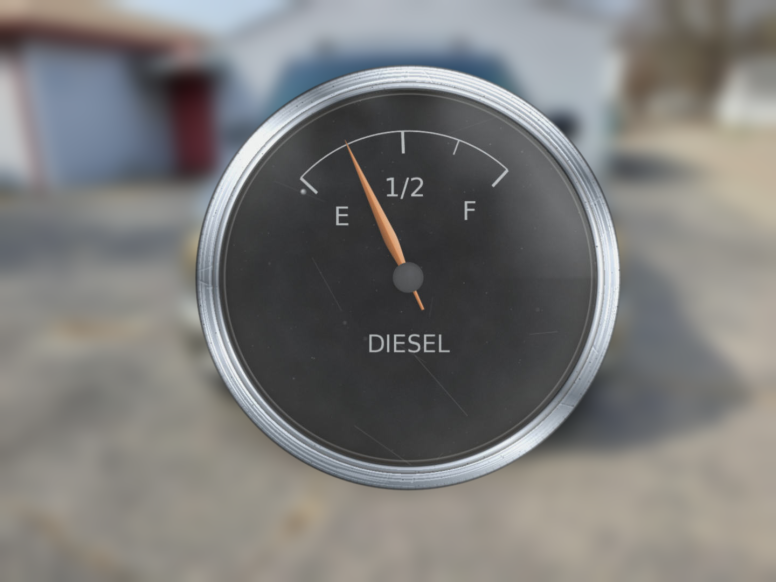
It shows 0.25
